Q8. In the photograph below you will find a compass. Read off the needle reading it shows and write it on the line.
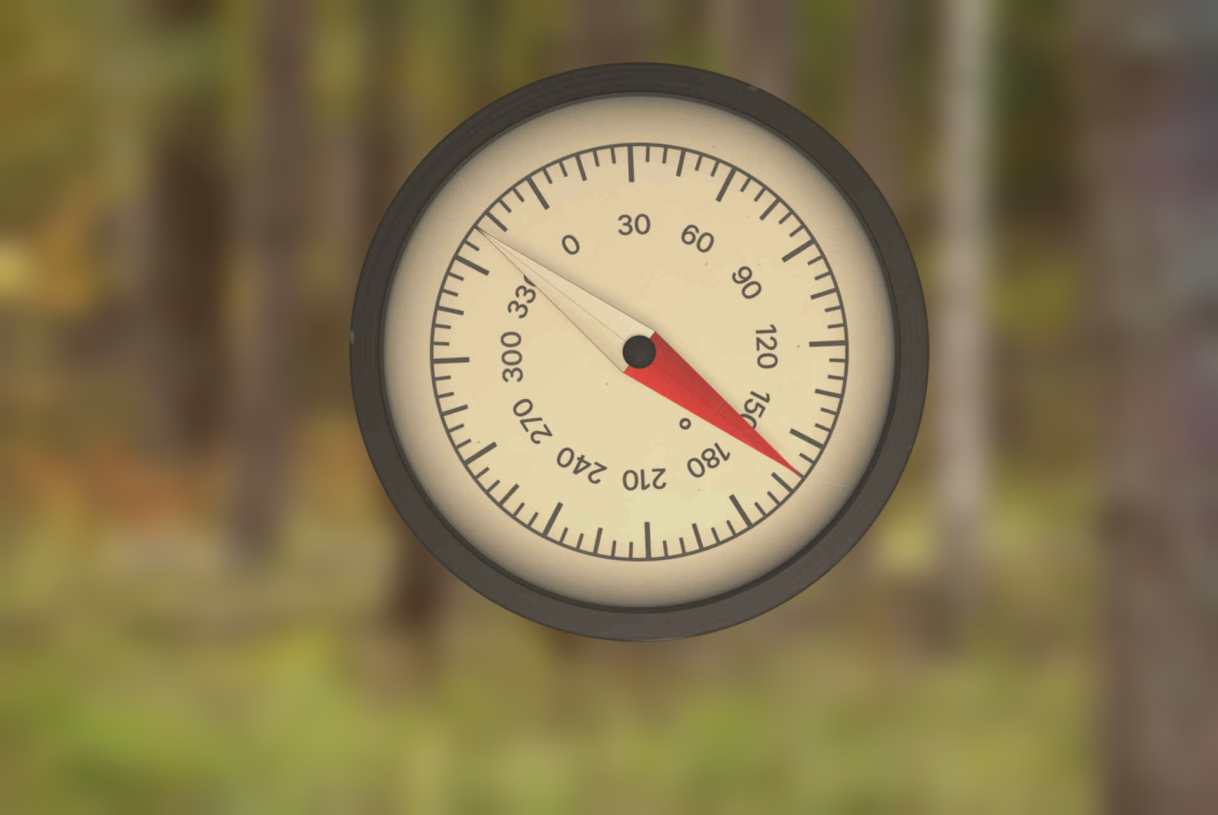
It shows 160 °
